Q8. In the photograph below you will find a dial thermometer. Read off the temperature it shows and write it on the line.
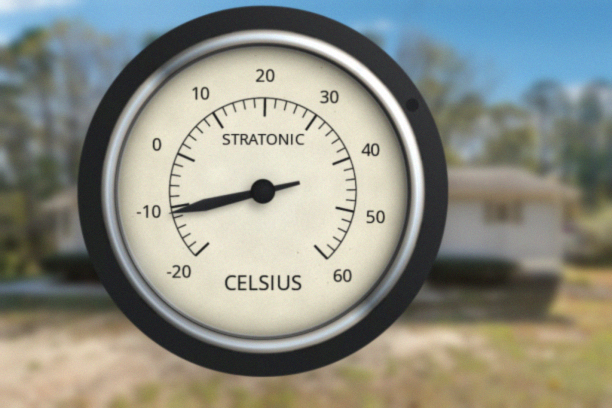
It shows -11 °C
